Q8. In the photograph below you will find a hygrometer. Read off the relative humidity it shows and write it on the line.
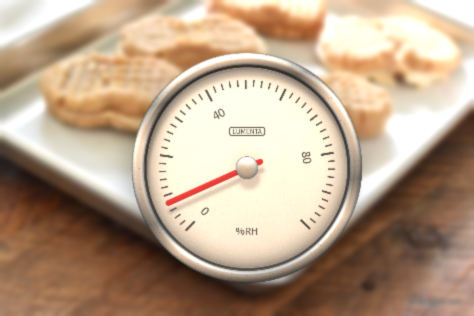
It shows 8 %
